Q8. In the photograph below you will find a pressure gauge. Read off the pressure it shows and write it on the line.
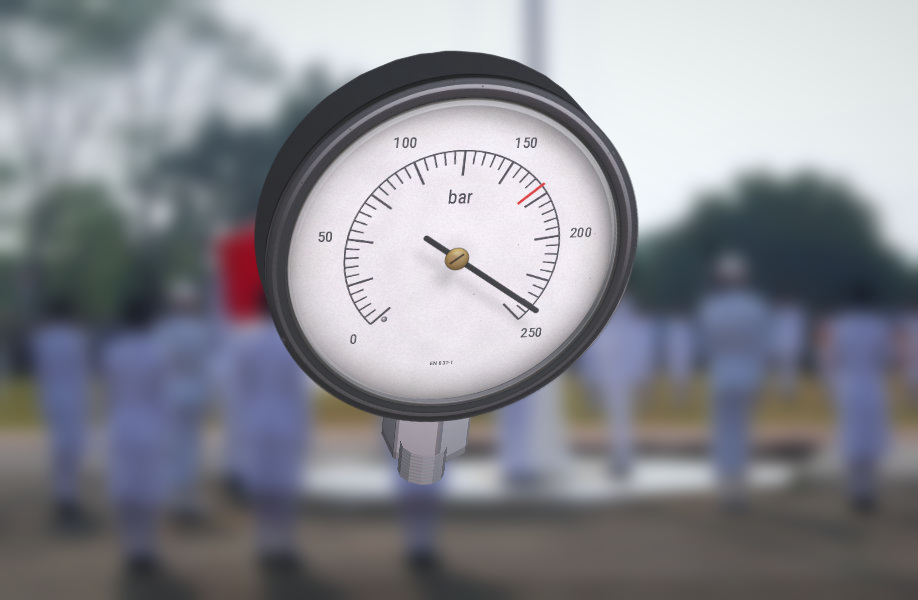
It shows 240 bar
